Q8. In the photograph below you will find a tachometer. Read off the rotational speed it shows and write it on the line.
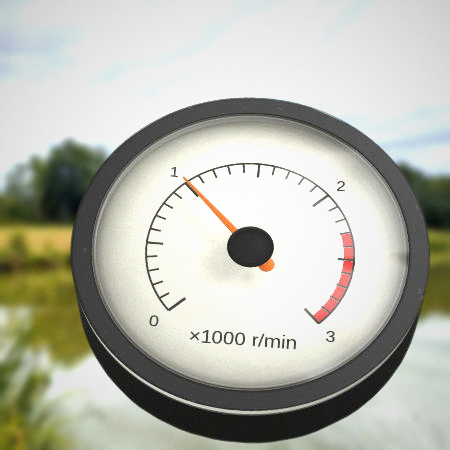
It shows 1000 rpm
